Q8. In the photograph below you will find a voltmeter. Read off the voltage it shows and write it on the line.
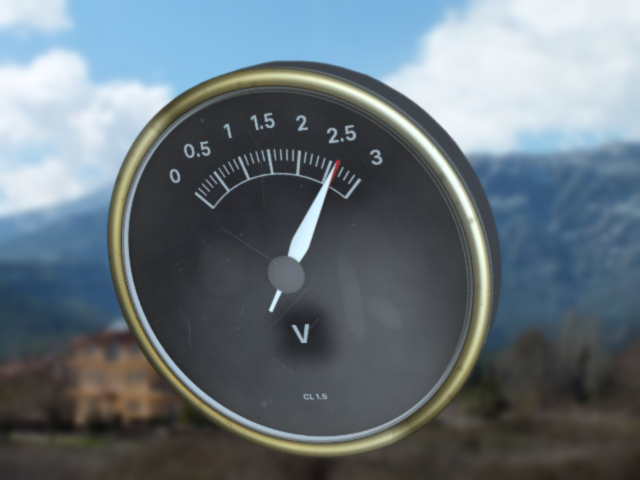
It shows 2.6 V
